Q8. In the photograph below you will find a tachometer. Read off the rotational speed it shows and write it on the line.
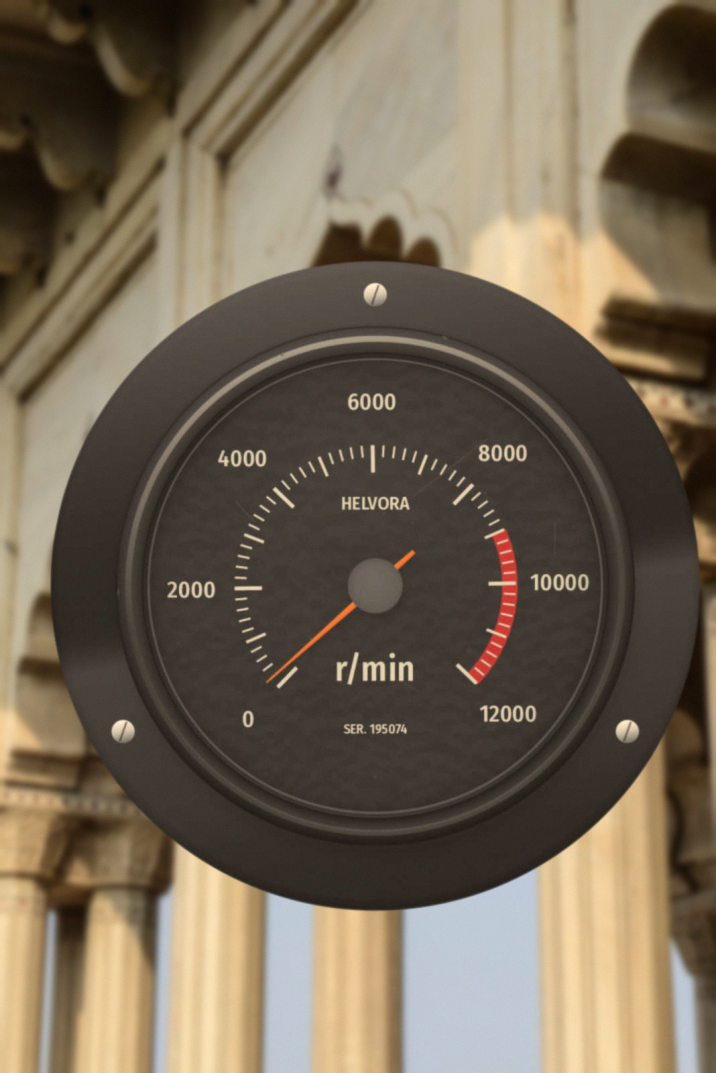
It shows 200 rpm
